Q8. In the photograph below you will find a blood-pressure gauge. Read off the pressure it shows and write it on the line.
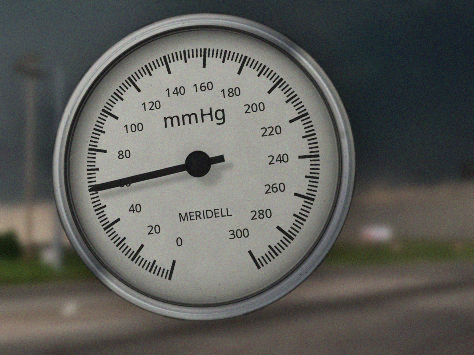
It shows 60 mmHg
